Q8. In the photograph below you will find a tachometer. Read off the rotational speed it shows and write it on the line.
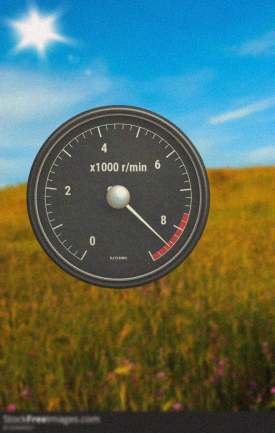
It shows 8500 rpm
